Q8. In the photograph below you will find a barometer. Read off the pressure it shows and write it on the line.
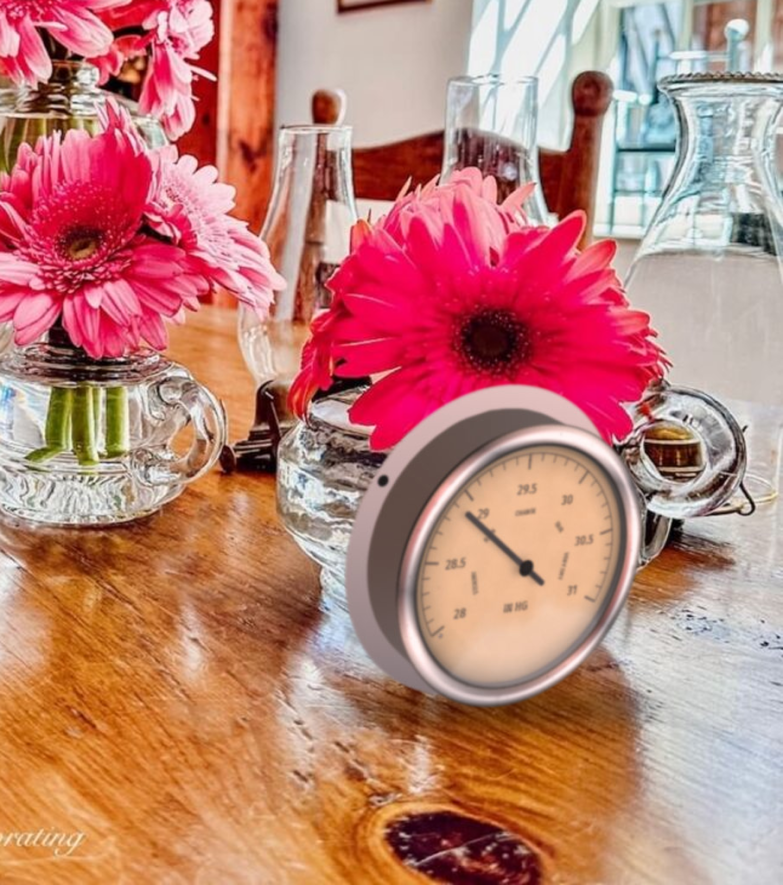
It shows 28.9 inHg
